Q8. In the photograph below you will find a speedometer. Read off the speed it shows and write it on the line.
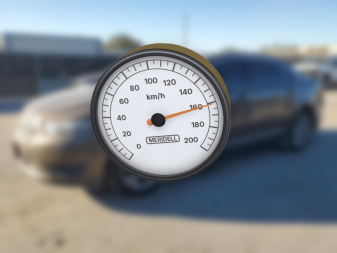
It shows 160 km/h
